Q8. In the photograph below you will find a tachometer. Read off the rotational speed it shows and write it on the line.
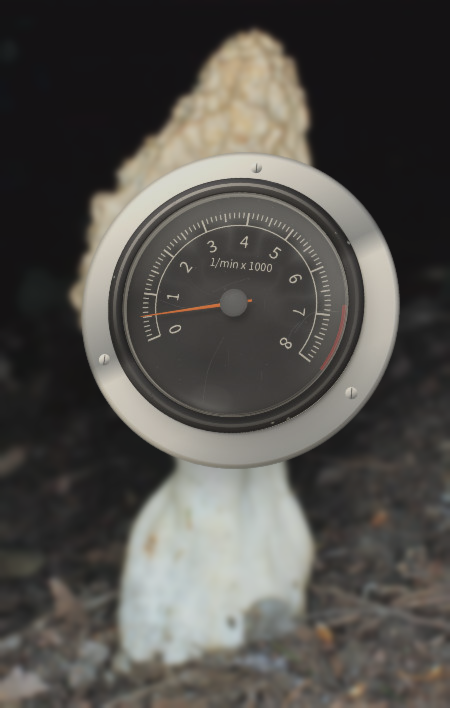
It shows 500 rpm
